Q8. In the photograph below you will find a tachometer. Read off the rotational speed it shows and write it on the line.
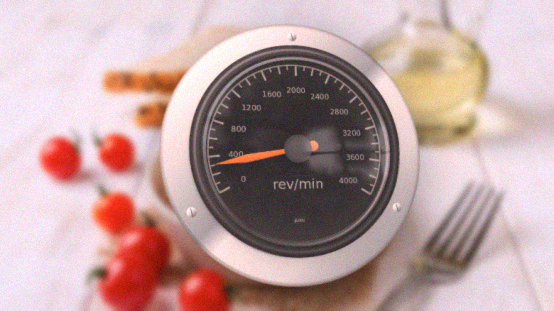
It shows 300 rpm
